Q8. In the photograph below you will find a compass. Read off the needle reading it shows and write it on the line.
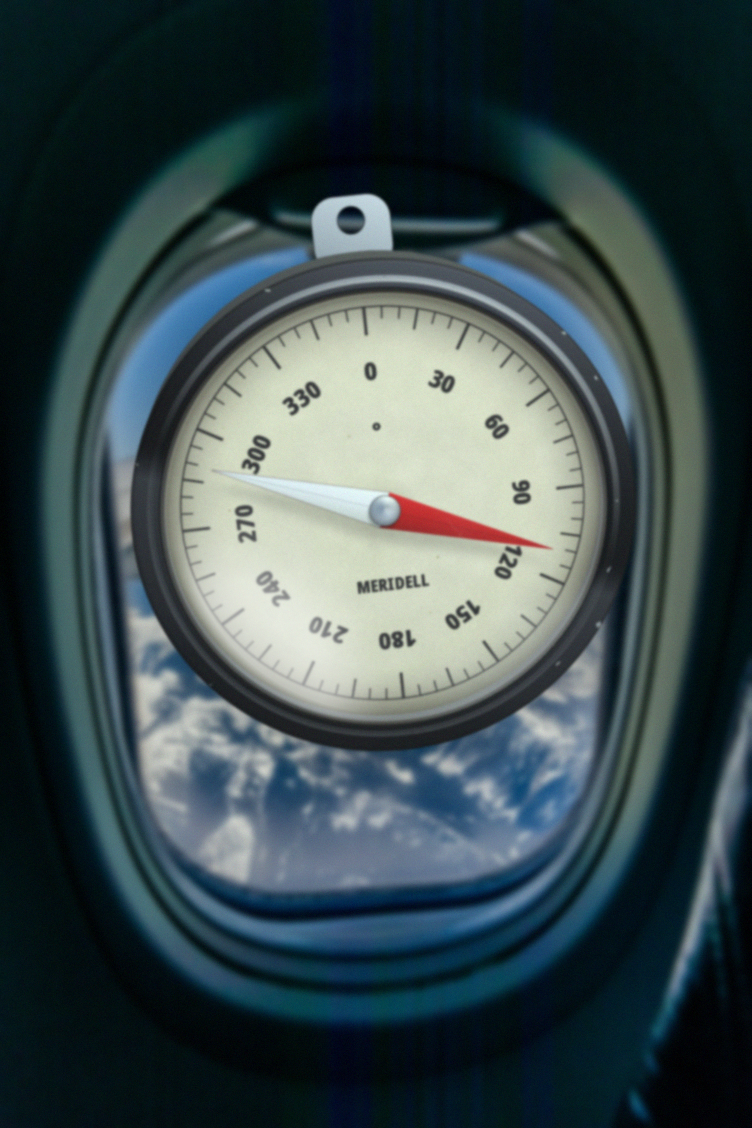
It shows 110 °
